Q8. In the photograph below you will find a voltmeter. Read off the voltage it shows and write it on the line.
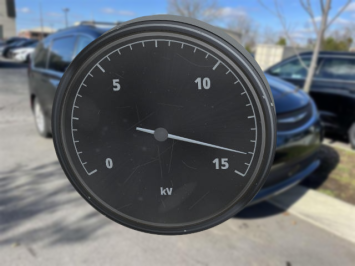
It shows 14 kV
